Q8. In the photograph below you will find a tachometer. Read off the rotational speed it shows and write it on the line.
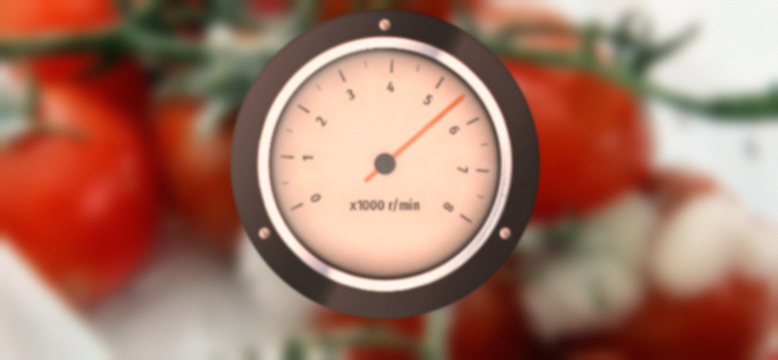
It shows 5500 rpm
